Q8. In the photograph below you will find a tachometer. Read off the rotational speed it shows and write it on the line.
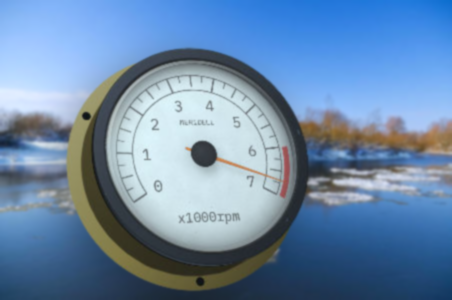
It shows 6750 rpm
